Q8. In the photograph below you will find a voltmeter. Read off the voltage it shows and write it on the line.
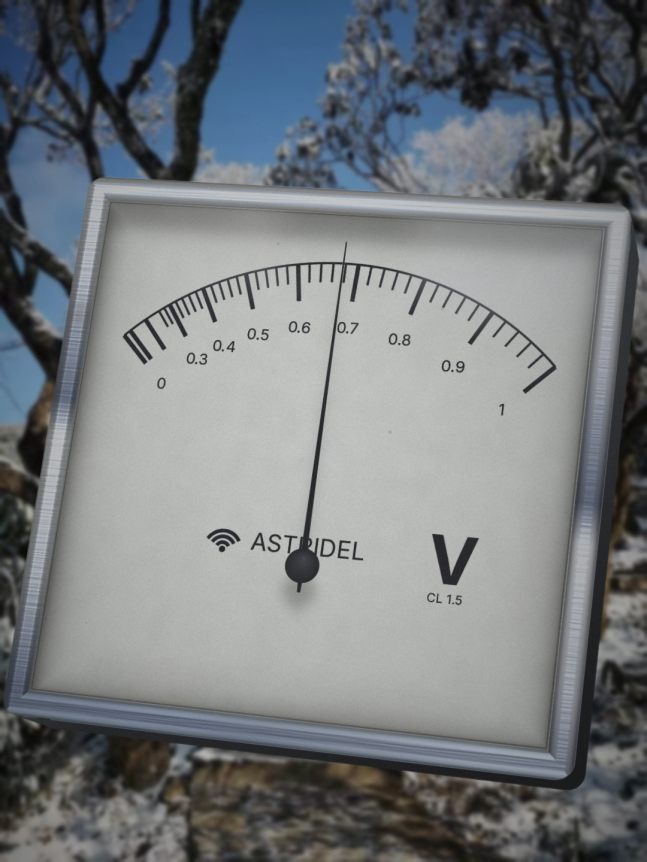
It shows 0.68 V
